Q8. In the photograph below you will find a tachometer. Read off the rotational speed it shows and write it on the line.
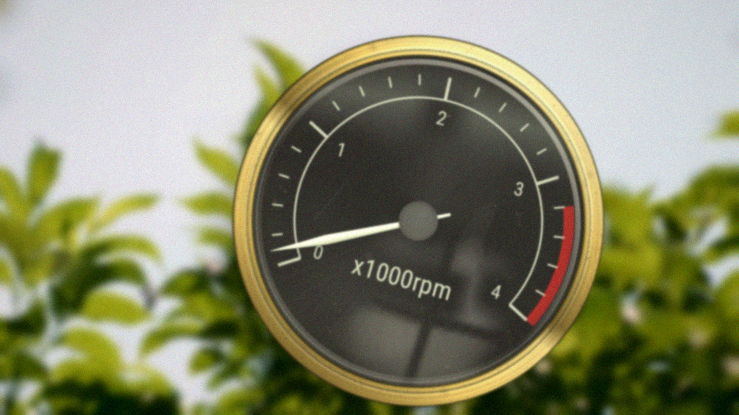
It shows 100 rpm
